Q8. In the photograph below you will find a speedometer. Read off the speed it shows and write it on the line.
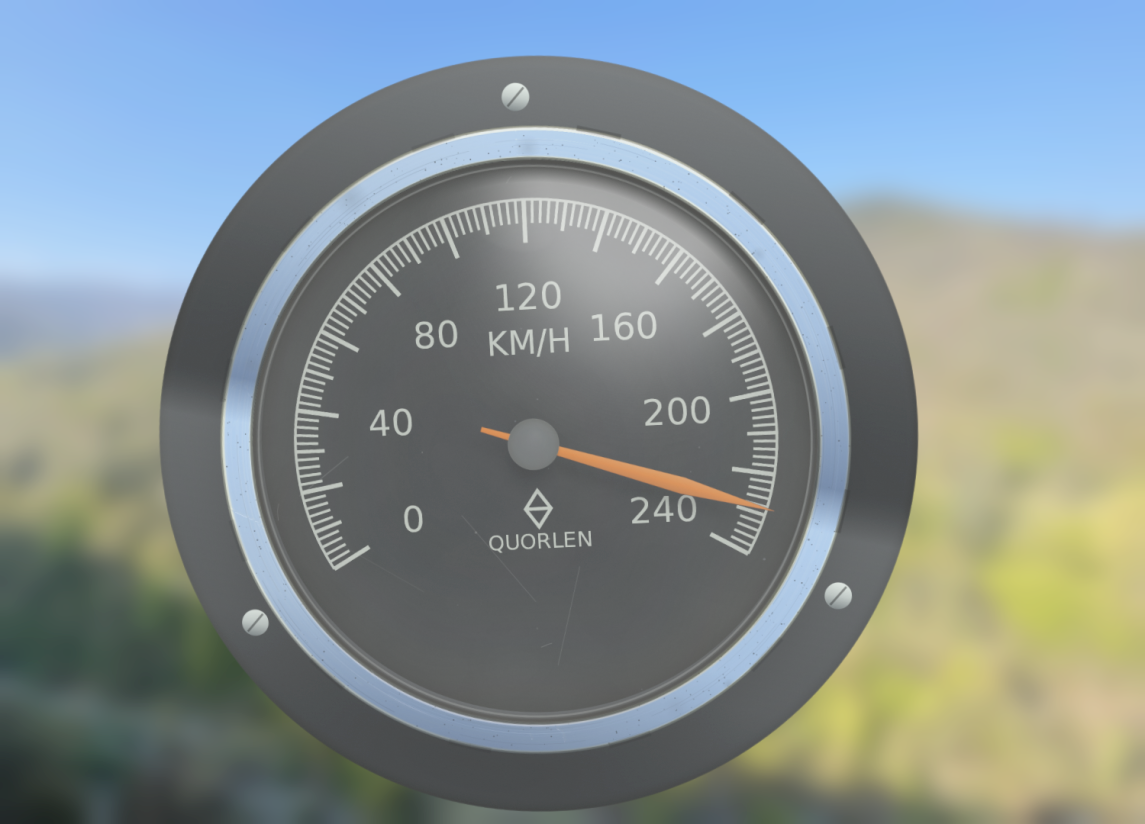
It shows 228 km/h
